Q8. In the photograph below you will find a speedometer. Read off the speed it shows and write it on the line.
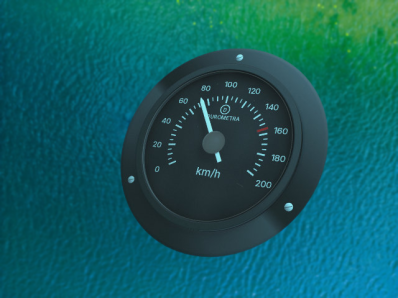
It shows 75 km/h
